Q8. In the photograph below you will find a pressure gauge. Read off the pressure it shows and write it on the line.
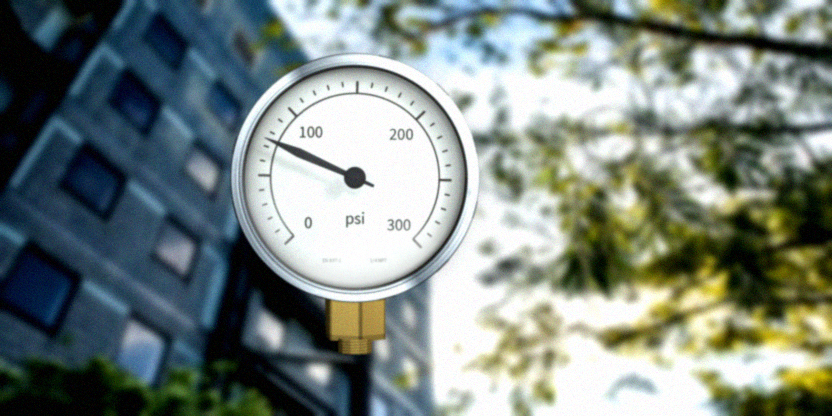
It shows 75 psi
